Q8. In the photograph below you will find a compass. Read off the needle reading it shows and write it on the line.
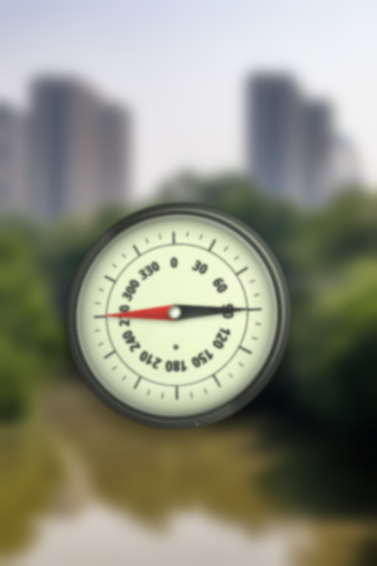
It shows 270 °
